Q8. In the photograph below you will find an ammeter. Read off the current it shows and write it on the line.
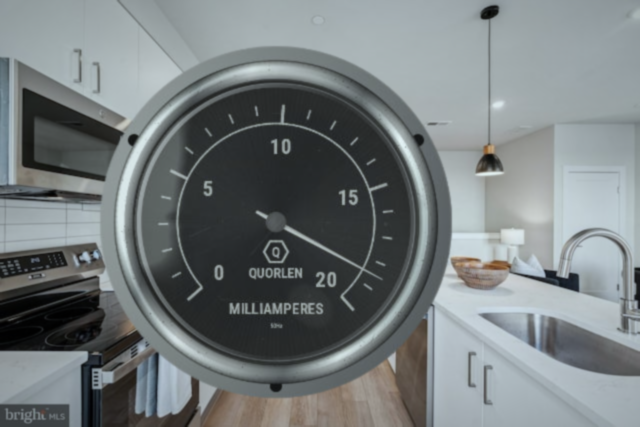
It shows 18.5 mA
